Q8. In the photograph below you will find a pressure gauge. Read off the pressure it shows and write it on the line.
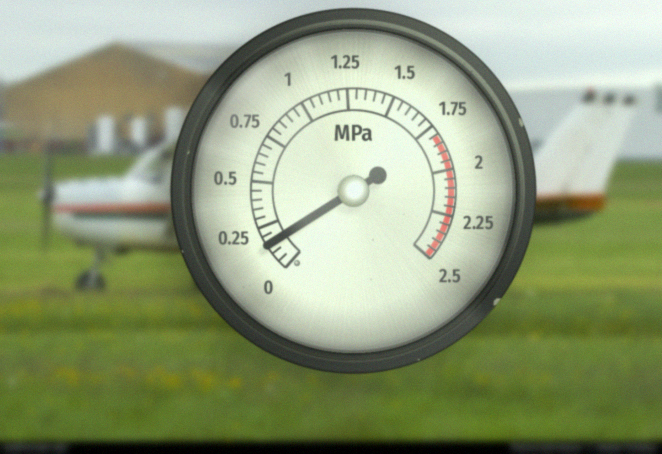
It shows 0.15 MPa
